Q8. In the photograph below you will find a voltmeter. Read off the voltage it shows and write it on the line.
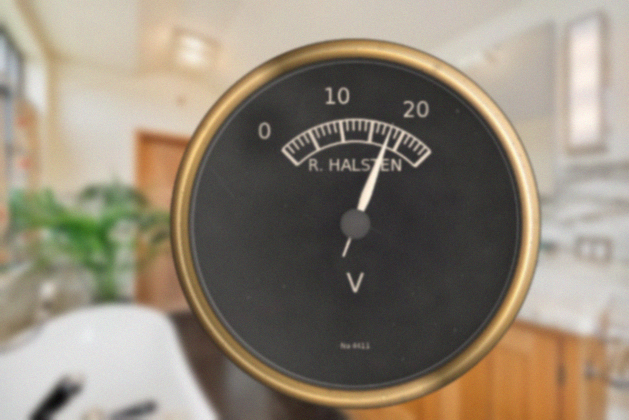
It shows 18 V
